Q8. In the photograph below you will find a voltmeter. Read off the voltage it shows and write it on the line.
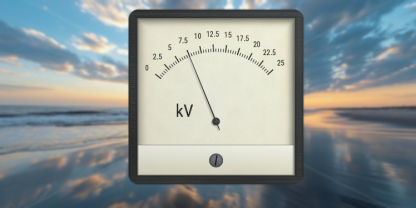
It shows 7.5 kV
